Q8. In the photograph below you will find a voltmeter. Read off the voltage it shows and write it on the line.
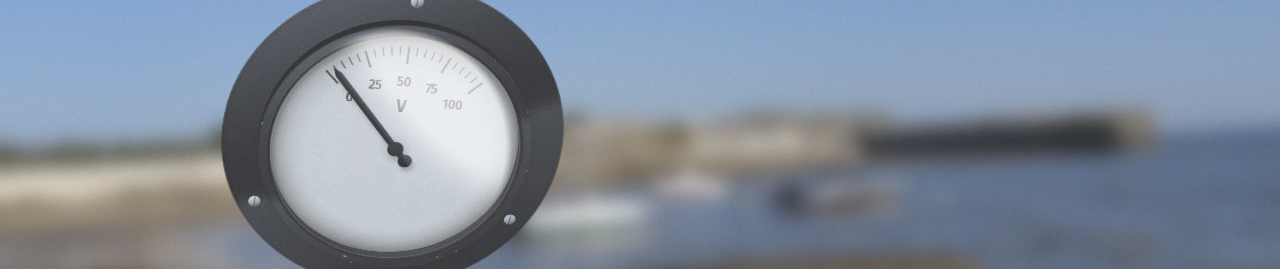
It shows 5 V
